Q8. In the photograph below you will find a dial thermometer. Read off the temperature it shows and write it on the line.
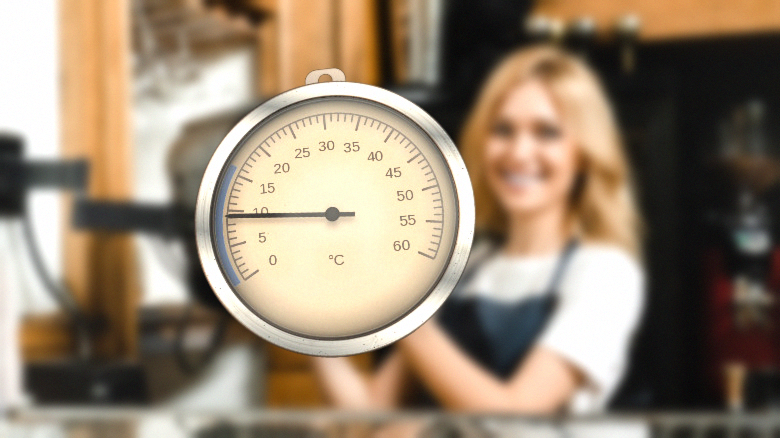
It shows 9 °C
